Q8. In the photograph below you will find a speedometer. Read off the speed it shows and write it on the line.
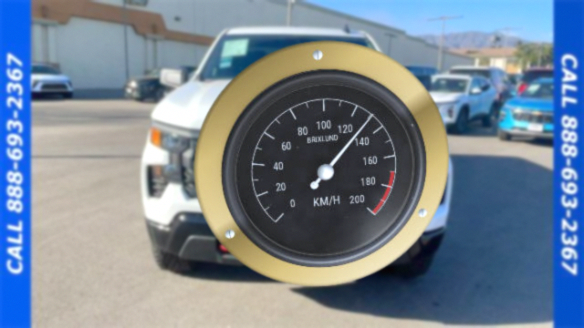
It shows 130 km/h
